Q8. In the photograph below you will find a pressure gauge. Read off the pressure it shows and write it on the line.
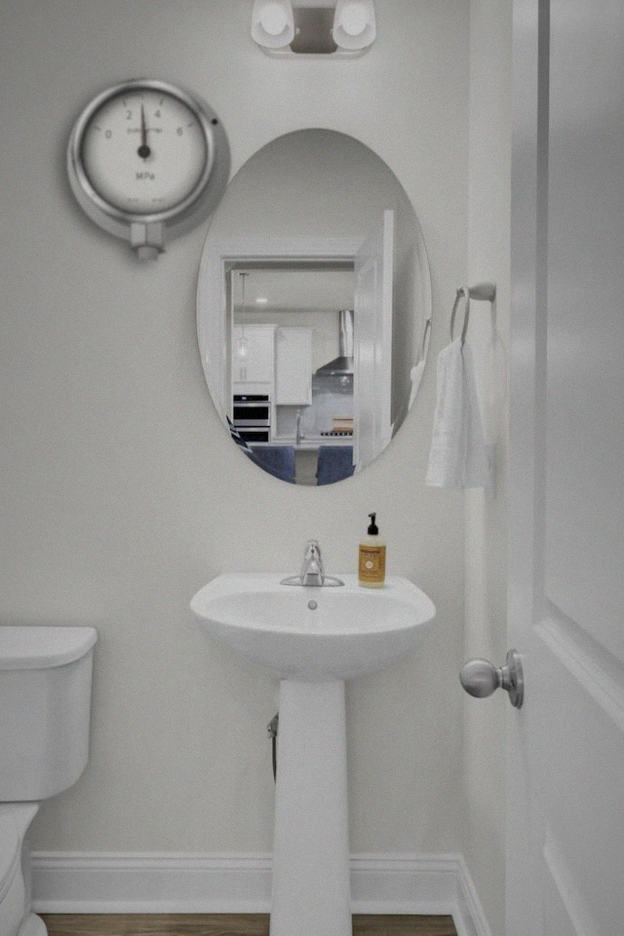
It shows 3 MPa
